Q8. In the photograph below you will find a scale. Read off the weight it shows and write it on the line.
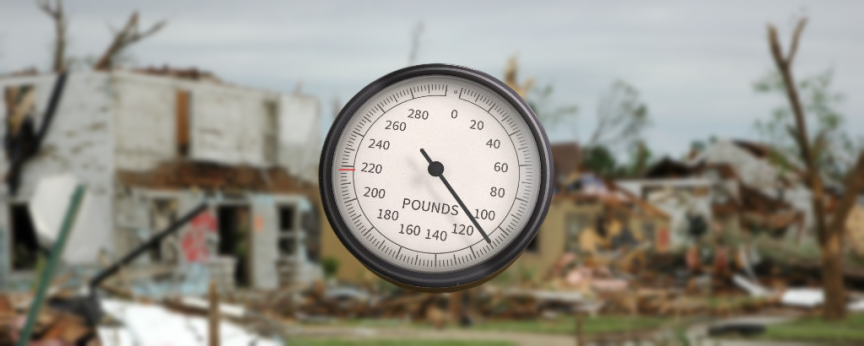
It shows 110 lb
